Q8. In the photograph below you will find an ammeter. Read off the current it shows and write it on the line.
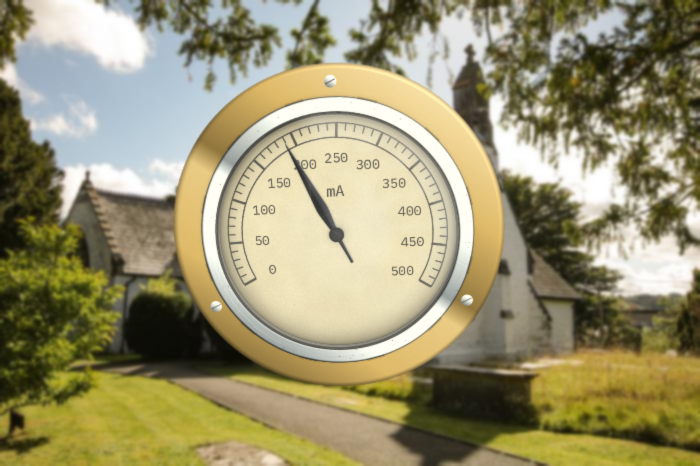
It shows 190 mA
